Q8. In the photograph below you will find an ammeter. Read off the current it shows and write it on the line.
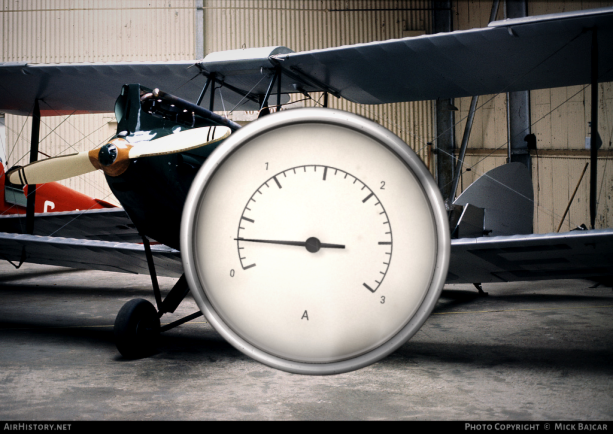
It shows 0.3 A
